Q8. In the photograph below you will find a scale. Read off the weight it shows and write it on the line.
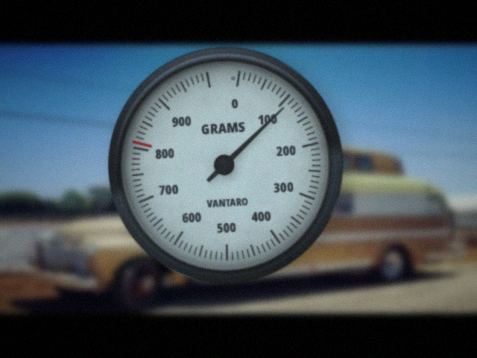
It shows 110 g
